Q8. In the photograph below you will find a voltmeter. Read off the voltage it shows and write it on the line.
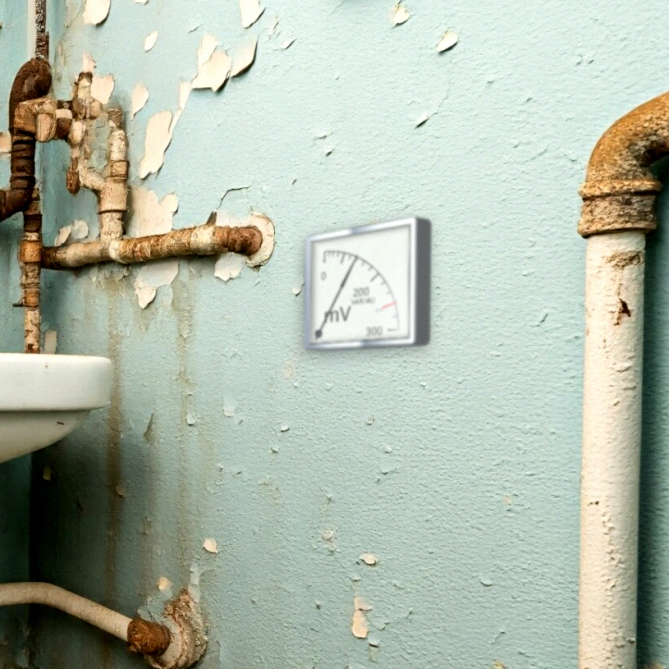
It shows 140 mV
